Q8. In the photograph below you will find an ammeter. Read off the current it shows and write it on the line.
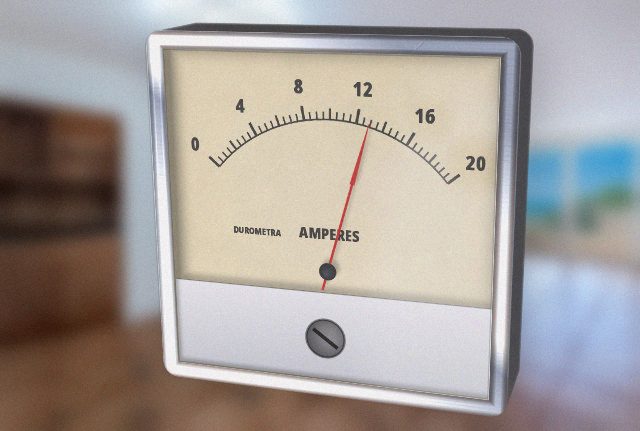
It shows 13 A
